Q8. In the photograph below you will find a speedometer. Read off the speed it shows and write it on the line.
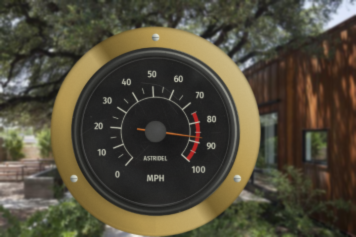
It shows 87.5 mph
